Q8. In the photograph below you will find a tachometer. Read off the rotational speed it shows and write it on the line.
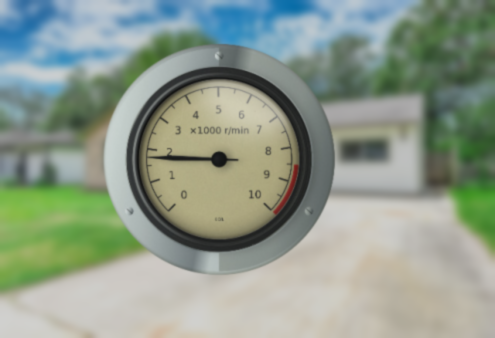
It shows 1750 rpm
